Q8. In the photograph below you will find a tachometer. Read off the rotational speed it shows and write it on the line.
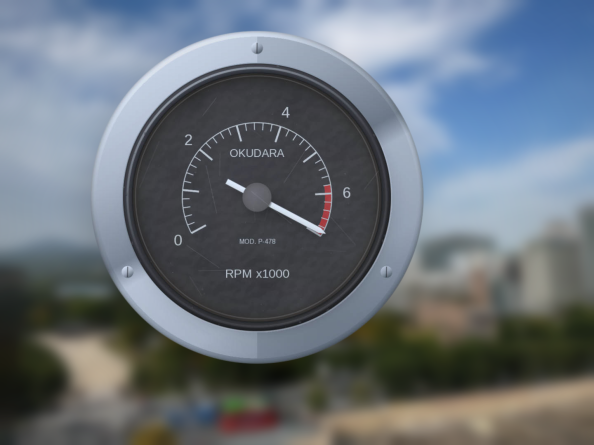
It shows 6900 rpm
